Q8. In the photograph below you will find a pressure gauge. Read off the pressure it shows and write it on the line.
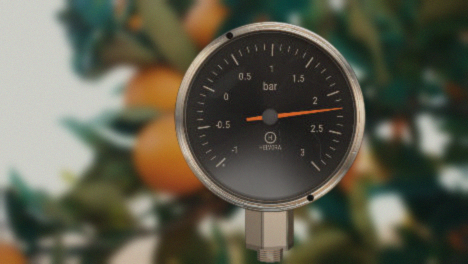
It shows 2.2 bar
